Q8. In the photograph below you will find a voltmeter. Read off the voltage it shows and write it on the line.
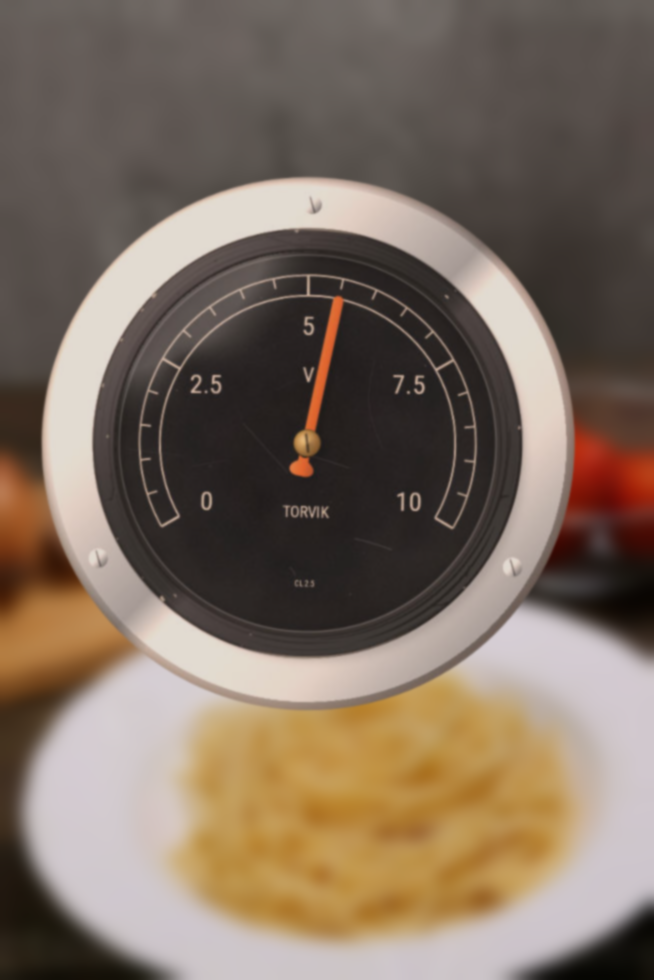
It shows 5.5 V
